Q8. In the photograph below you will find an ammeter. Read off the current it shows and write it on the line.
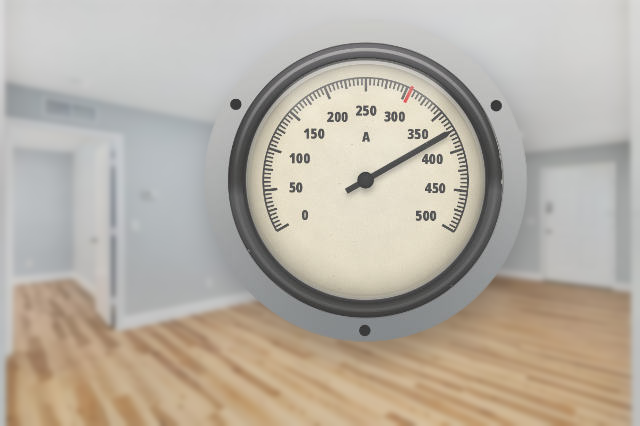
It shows 375 A
